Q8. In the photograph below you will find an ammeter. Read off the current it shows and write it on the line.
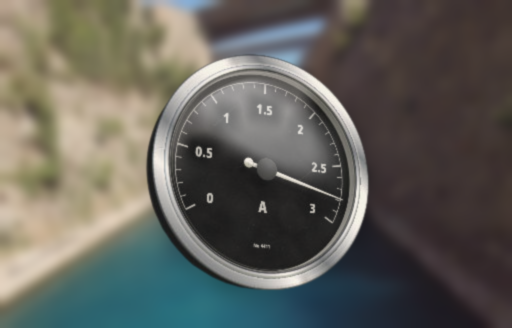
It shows 2.8 A
